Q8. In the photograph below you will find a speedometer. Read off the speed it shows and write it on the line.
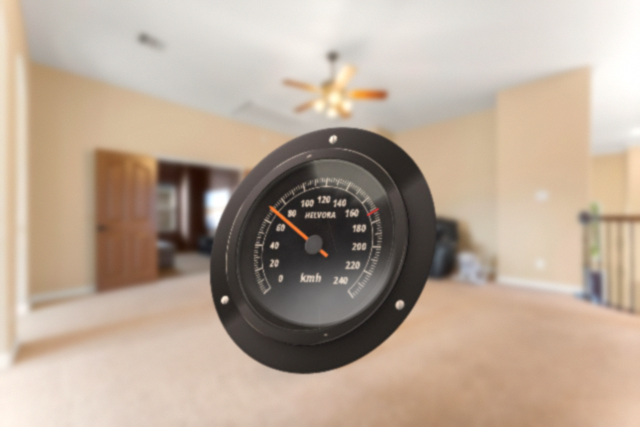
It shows 70 km/h
